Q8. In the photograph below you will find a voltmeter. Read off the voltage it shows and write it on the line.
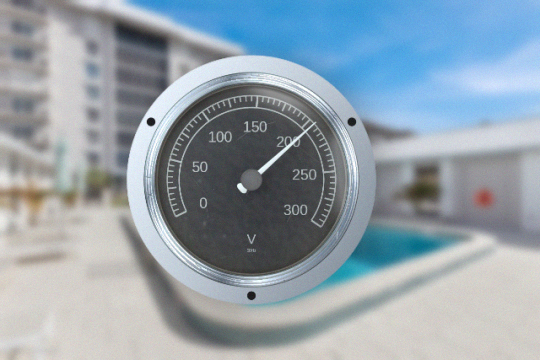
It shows 205 V
